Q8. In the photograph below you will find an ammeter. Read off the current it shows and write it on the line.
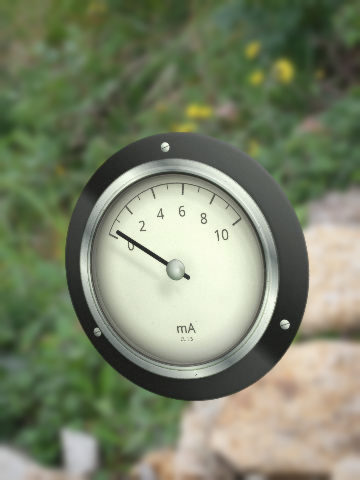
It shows 0.5 mA
